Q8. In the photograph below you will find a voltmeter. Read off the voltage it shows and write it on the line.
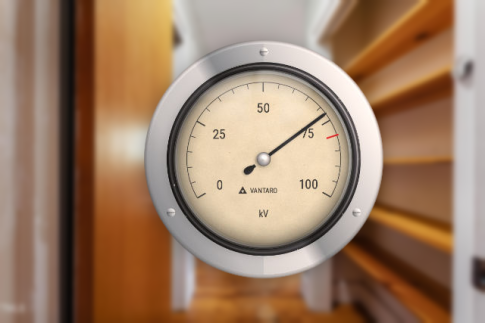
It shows 72.5 kV
